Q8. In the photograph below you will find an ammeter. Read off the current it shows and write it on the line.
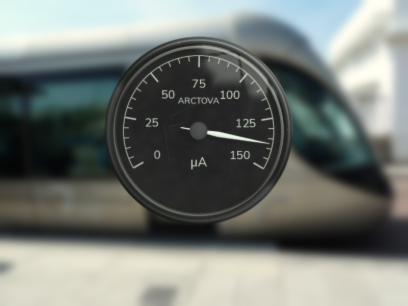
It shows 137.5 µA
